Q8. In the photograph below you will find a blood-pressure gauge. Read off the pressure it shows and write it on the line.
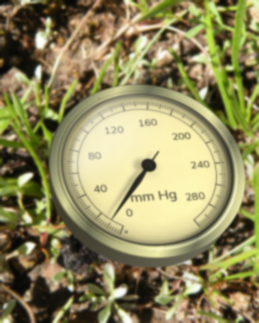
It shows 10 mmHg
